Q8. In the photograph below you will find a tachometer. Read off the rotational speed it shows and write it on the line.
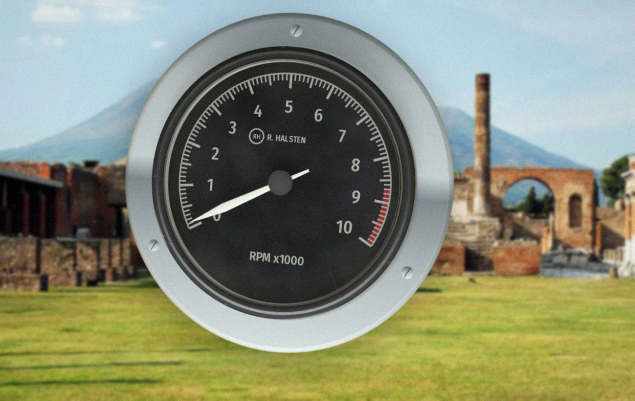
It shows 100 rpm
